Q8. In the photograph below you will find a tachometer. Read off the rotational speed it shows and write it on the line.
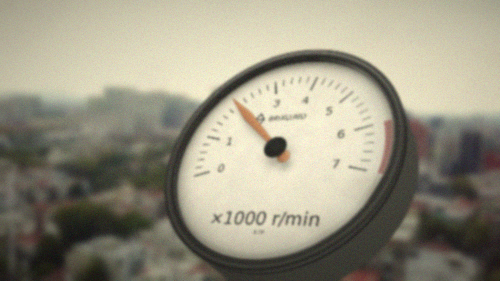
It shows 2000 rpm
